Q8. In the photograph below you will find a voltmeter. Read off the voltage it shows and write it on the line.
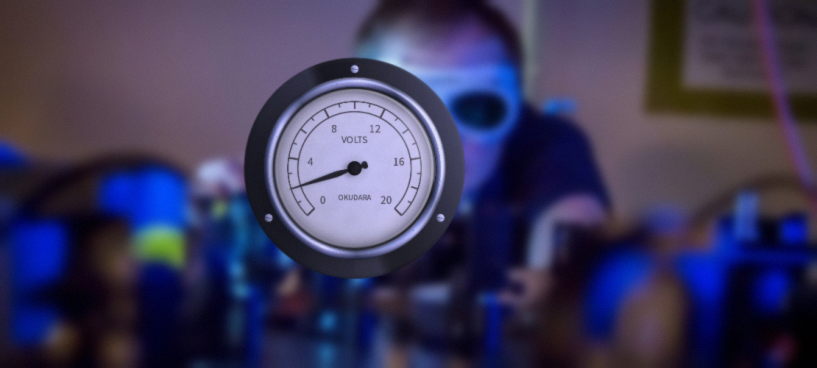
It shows 2 V
